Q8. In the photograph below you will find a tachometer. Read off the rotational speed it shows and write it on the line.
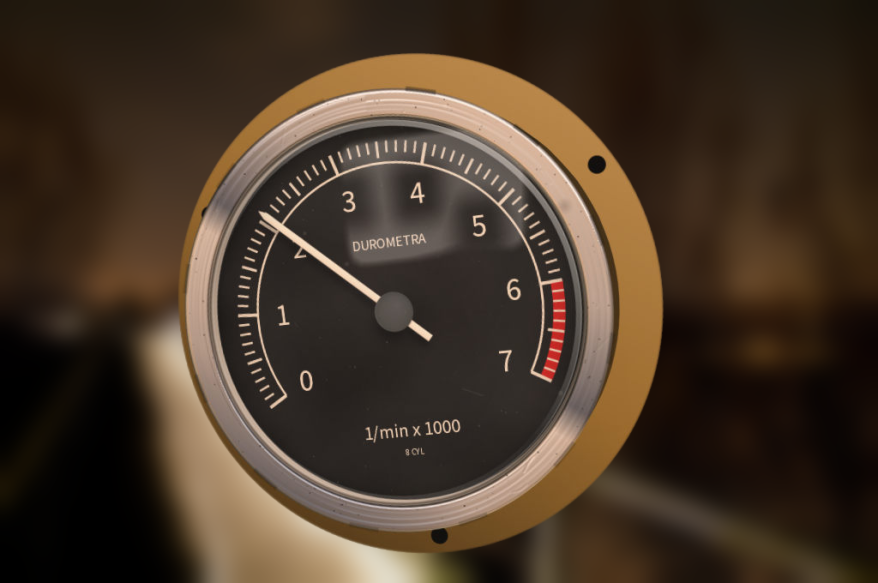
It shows 2100 rpm
